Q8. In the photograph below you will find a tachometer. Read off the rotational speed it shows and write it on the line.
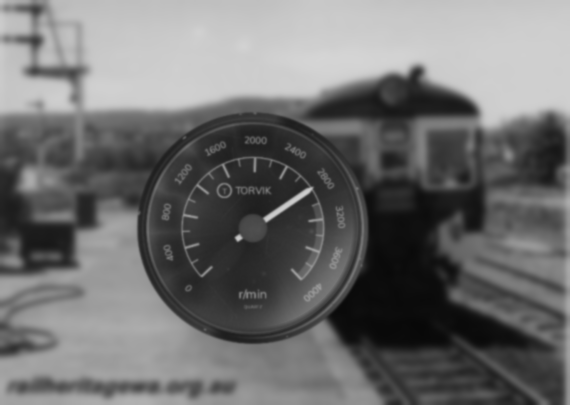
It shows 2800 rpm
